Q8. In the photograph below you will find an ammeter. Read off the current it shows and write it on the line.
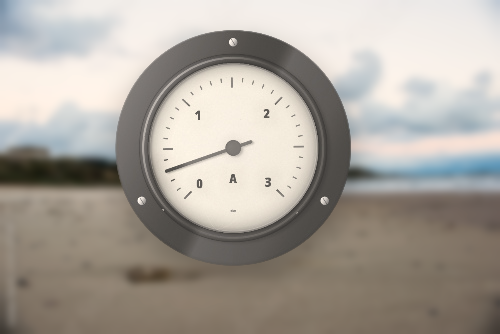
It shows 0.3 A
